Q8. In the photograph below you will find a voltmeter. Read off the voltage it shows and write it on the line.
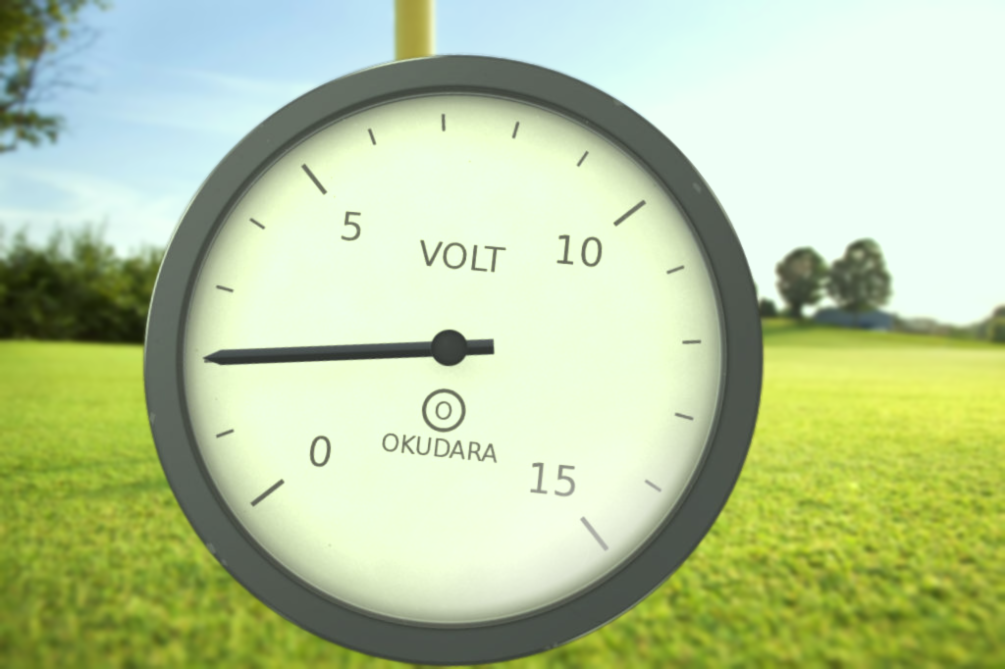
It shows 2 V
